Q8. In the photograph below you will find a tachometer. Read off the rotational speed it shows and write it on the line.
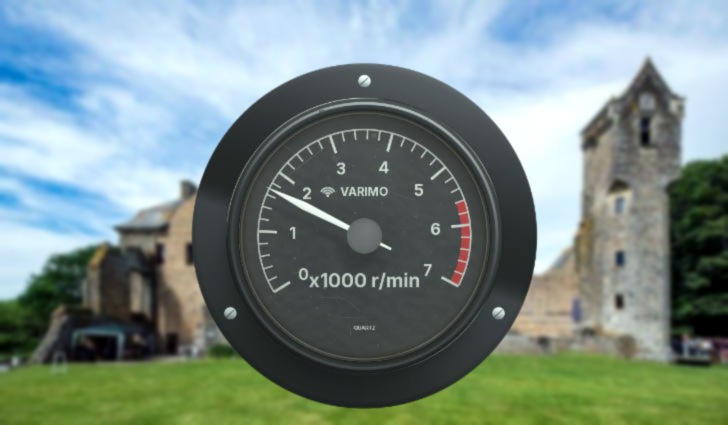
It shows 1700 rpm
